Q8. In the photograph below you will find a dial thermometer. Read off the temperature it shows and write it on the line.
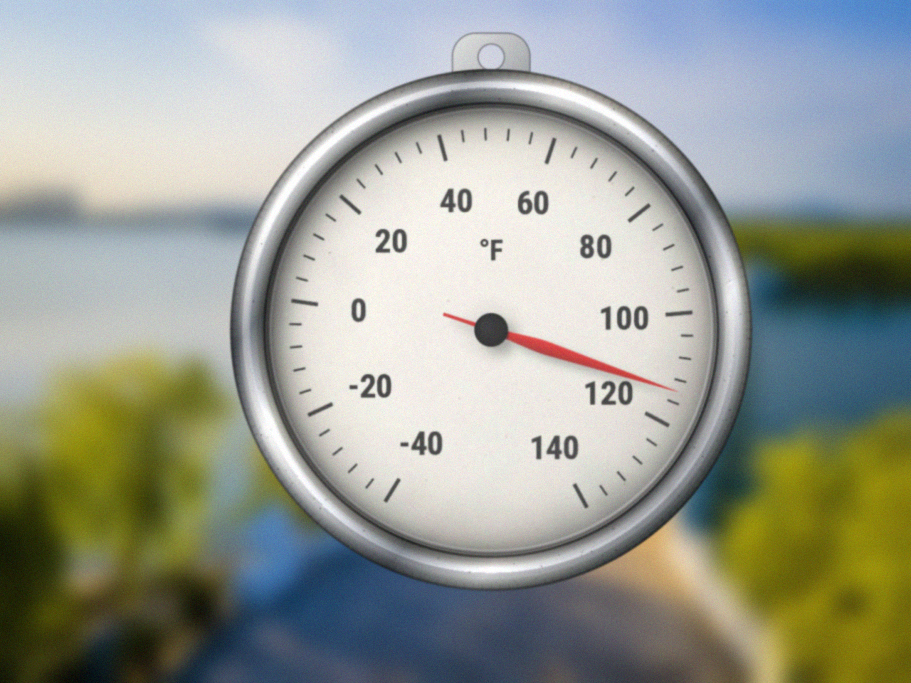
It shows 114 °F
